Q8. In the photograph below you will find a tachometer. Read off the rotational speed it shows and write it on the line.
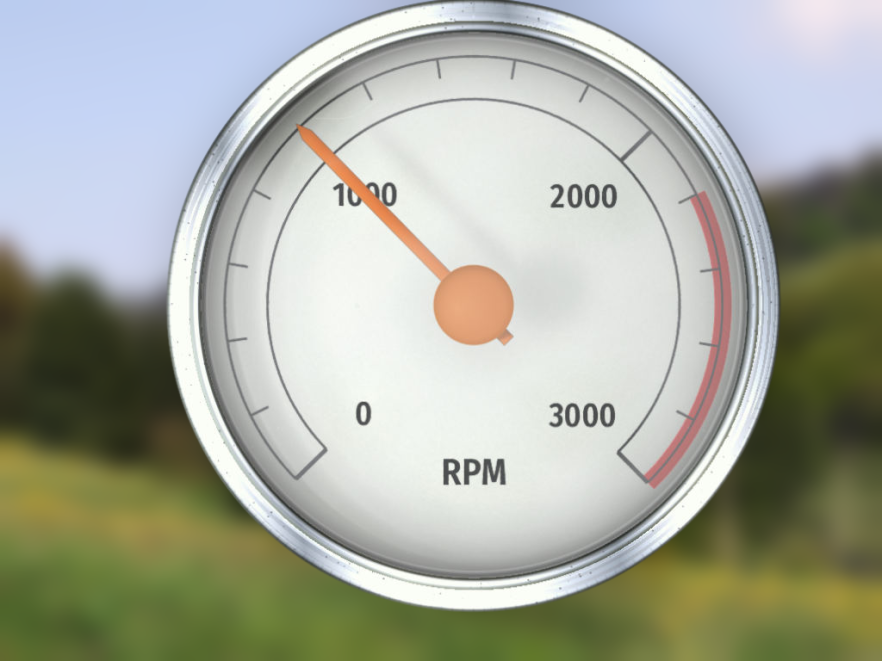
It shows 1000 rpm
